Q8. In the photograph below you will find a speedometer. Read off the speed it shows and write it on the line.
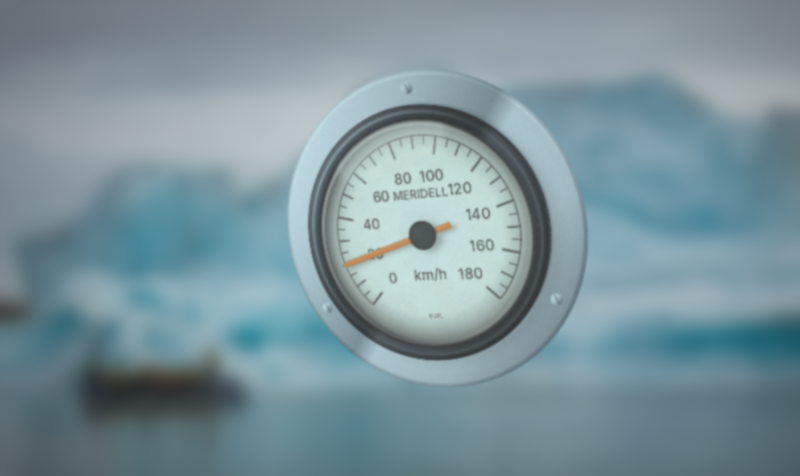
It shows 20 km/h
